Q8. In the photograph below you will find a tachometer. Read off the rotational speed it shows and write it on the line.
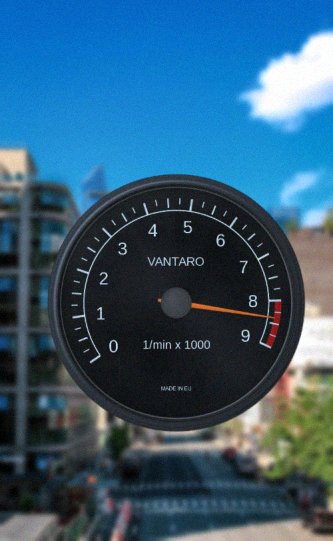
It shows 8375 rpm
